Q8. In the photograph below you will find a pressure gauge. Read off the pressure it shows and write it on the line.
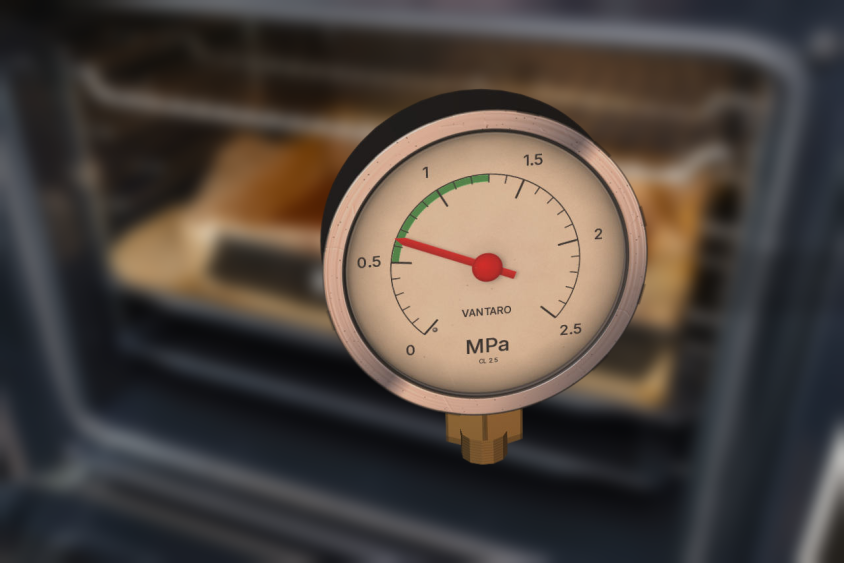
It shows 0.65 MPa
